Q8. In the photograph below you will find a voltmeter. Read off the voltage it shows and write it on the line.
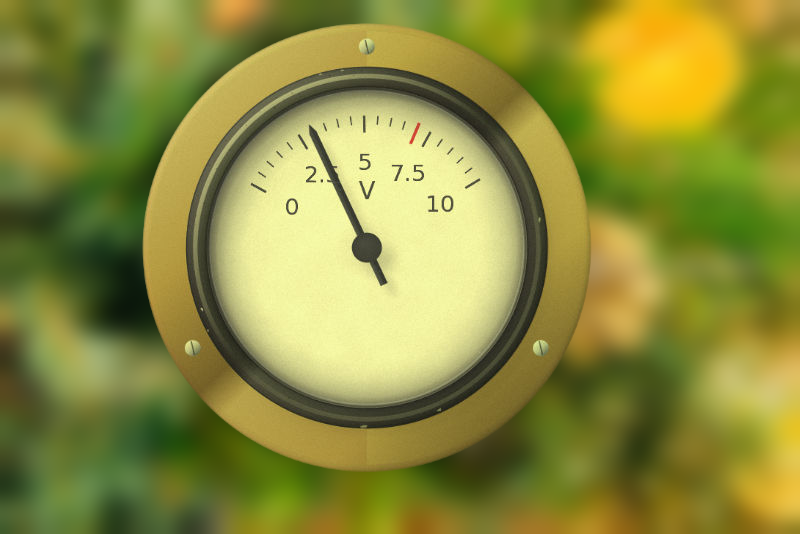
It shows 3 V
